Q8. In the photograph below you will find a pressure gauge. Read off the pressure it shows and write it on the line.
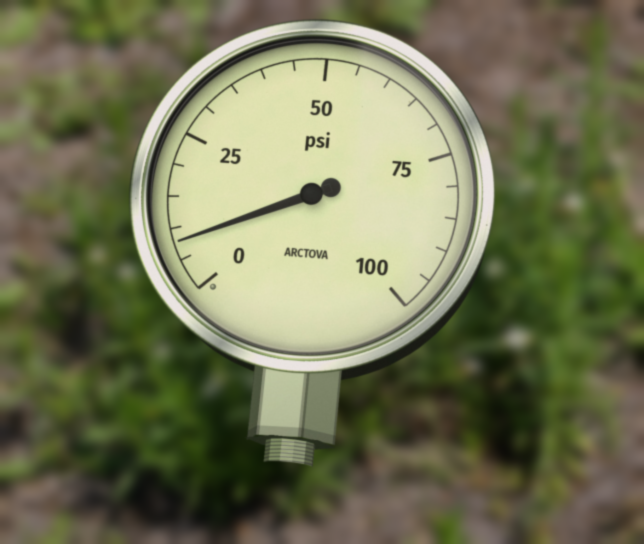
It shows 7.5 psi
